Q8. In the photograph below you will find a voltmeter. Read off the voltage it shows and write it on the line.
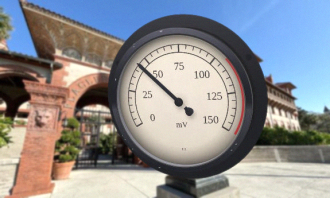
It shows 45 mV
